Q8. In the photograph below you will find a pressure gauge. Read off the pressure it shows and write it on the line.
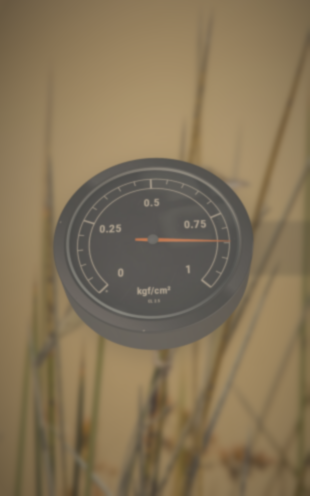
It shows 0.85 kg/cm²
